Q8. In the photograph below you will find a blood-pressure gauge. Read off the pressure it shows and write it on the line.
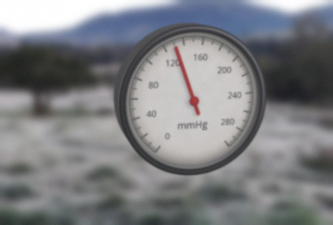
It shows 130 mmHg
